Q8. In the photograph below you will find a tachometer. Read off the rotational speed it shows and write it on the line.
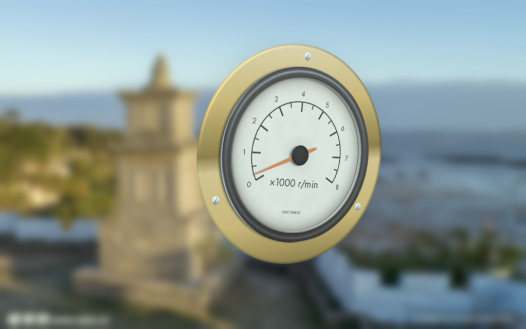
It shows 250 rpm
